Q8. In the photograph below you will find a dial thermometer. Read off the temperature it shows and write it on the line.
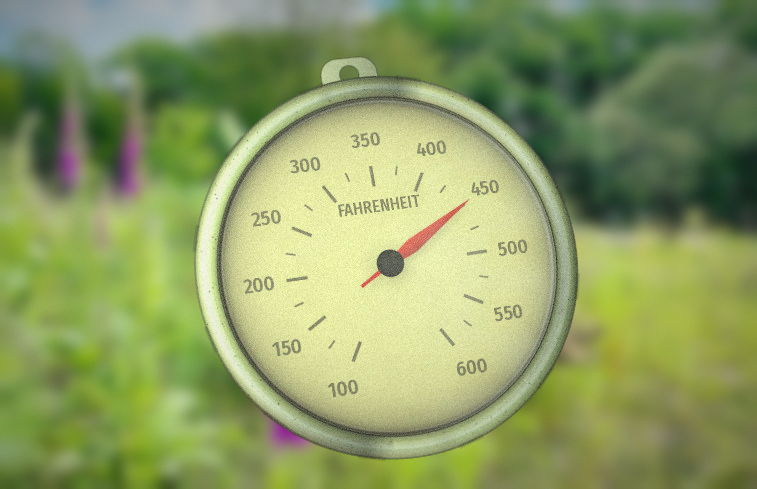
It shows 450 °F
